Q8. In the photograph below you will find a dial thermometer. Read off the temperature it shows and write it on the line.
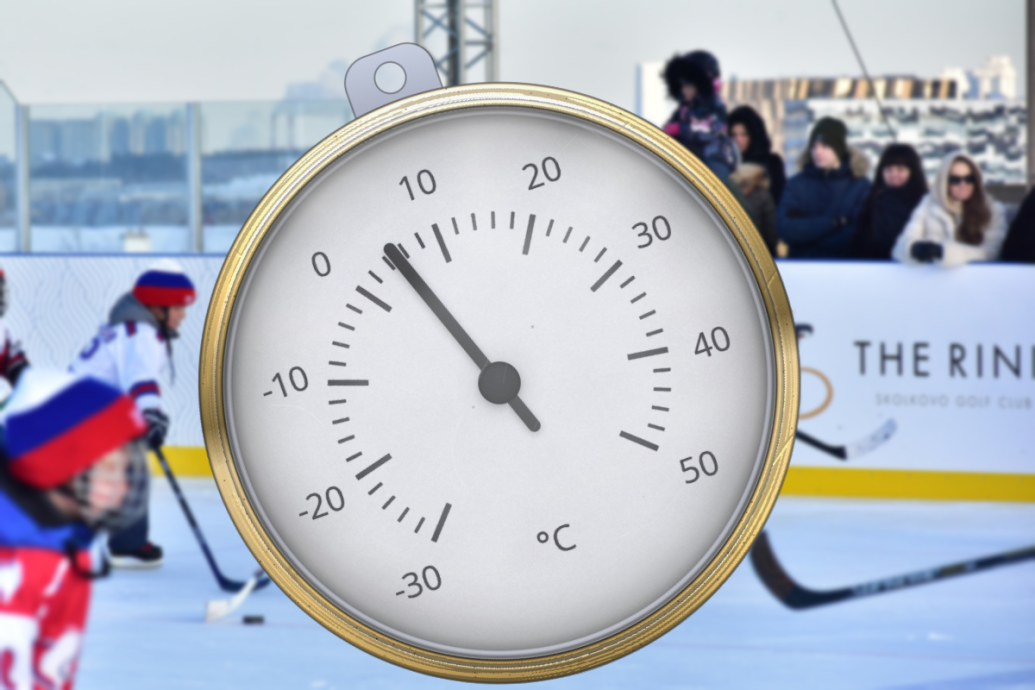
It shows 5 °C
